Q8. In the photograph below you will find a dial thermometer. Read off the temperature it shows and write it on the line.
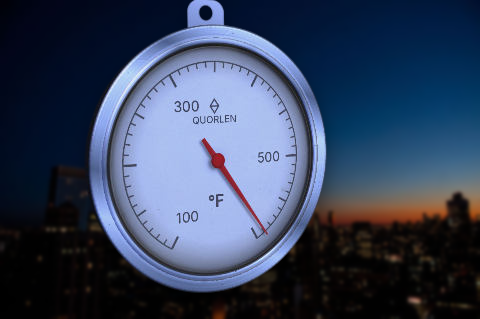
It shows 590 °F
